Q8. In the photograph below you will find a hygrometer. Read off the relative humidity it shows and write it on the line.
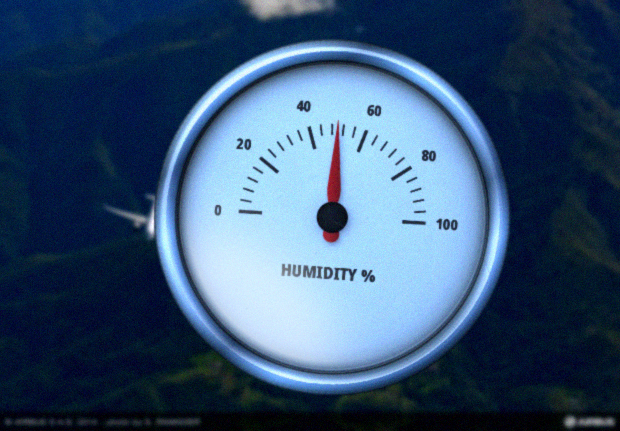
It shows 50 %
